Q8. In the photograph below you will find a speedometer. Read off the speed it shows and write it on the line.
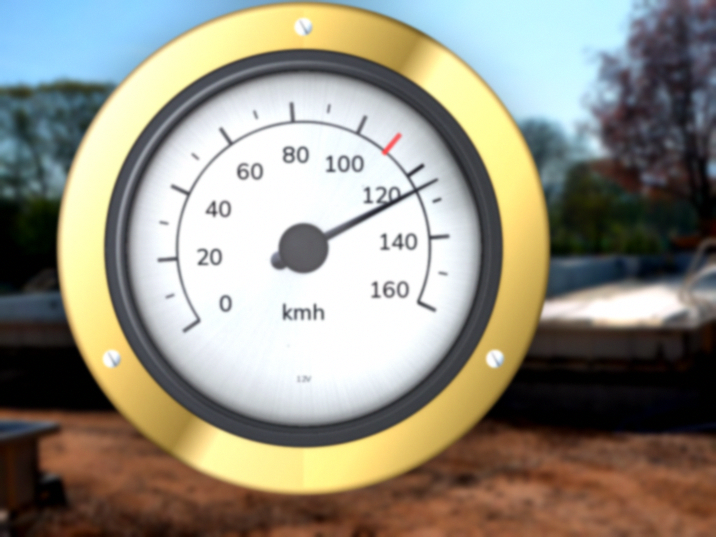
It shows 125 km/h
